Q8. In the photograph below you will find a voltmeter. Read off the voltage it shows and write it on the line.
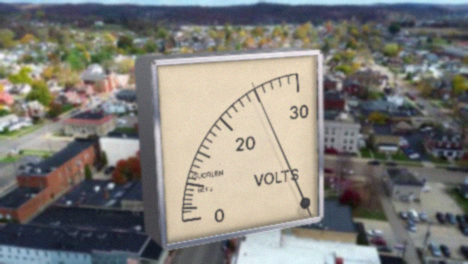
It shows 25 V
